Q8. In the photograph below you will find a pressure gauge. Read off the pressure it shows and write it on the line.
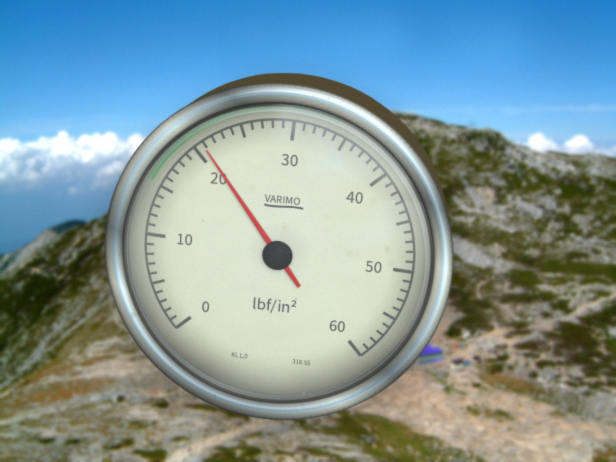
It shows 21 psi
